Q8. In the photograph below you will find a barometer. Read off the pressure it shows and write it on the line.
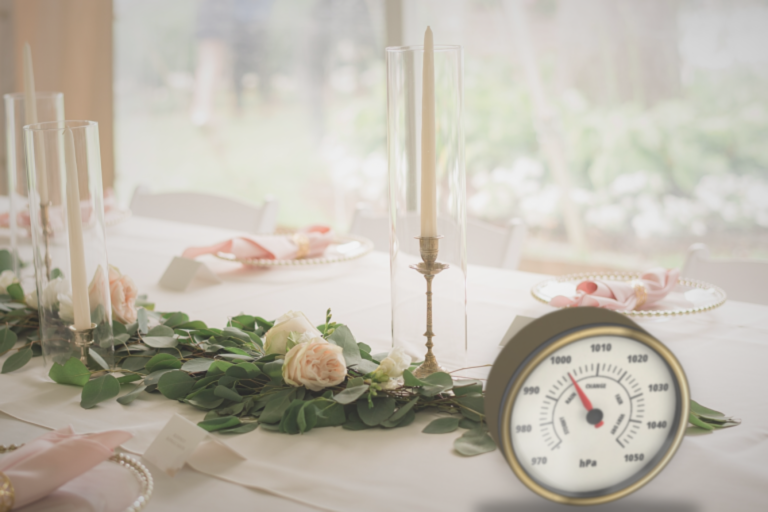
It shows 1000 hPa
